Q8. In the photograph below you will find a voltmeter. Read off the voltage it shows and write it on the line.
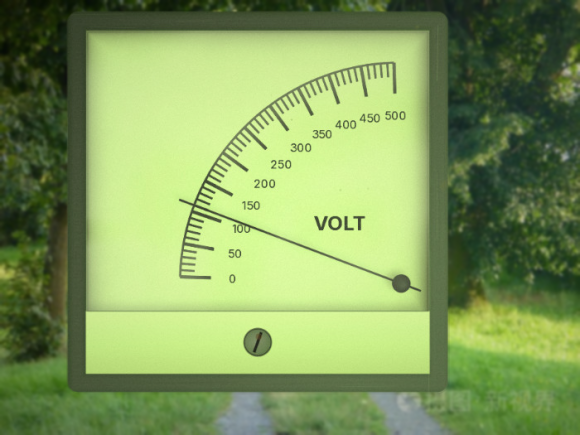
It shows 110 V
